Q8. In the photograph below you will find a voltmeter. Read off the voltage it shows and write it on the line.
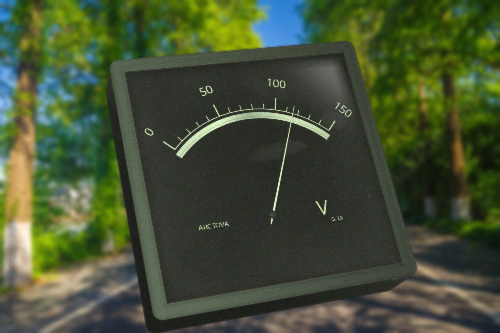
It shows 115 V
